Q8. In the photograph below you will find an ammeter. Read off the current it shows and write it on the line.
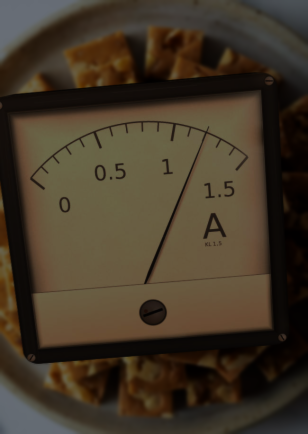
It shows 1.2 A
